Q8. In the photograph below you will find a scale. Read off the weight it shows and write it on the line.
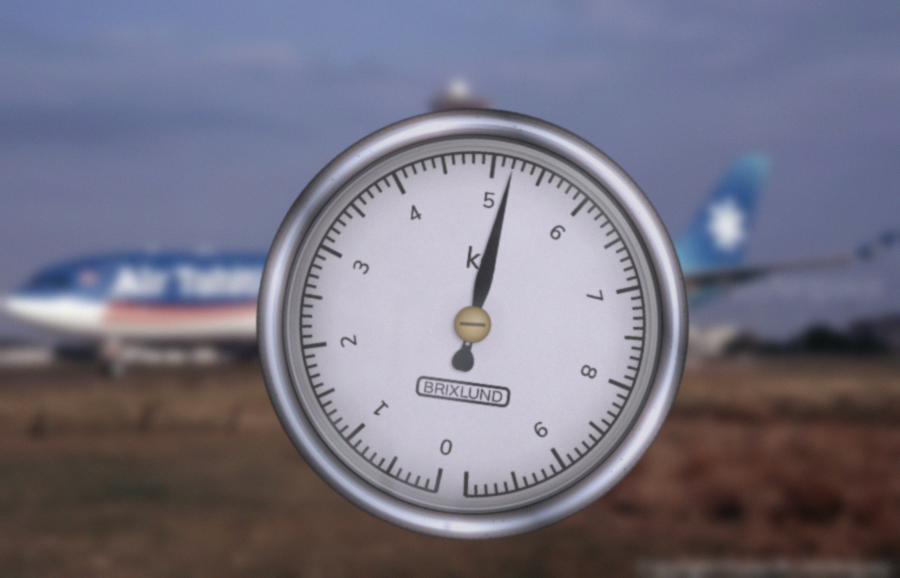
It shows 5.2 kg
